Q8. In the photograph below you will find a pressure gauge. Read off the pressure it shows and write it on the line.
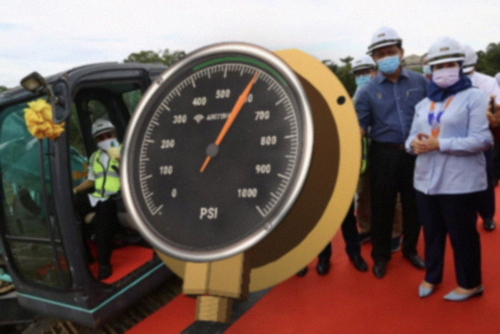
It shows 600 psi
